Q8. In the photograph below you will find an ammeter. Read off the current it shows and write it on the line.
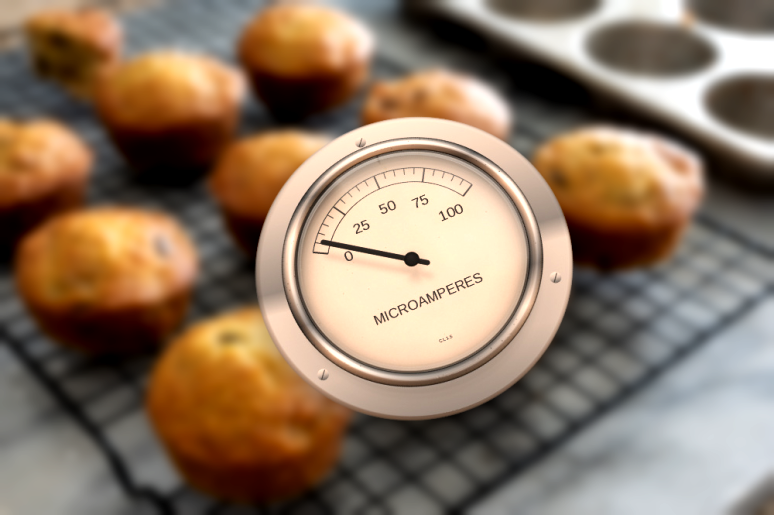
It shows 5 µA
